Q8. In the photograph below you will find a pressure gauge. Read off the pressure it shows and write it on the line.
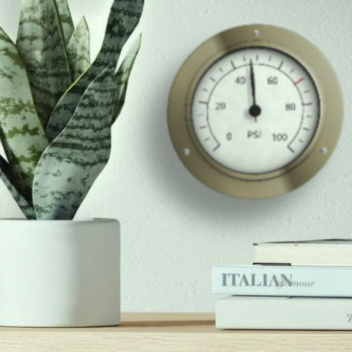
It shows 47.5 psi
